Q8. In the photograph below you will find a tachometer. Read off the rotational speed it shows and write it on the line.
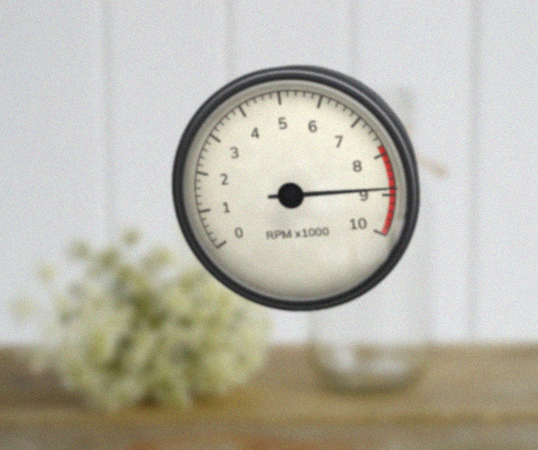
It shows 8800 rpm
